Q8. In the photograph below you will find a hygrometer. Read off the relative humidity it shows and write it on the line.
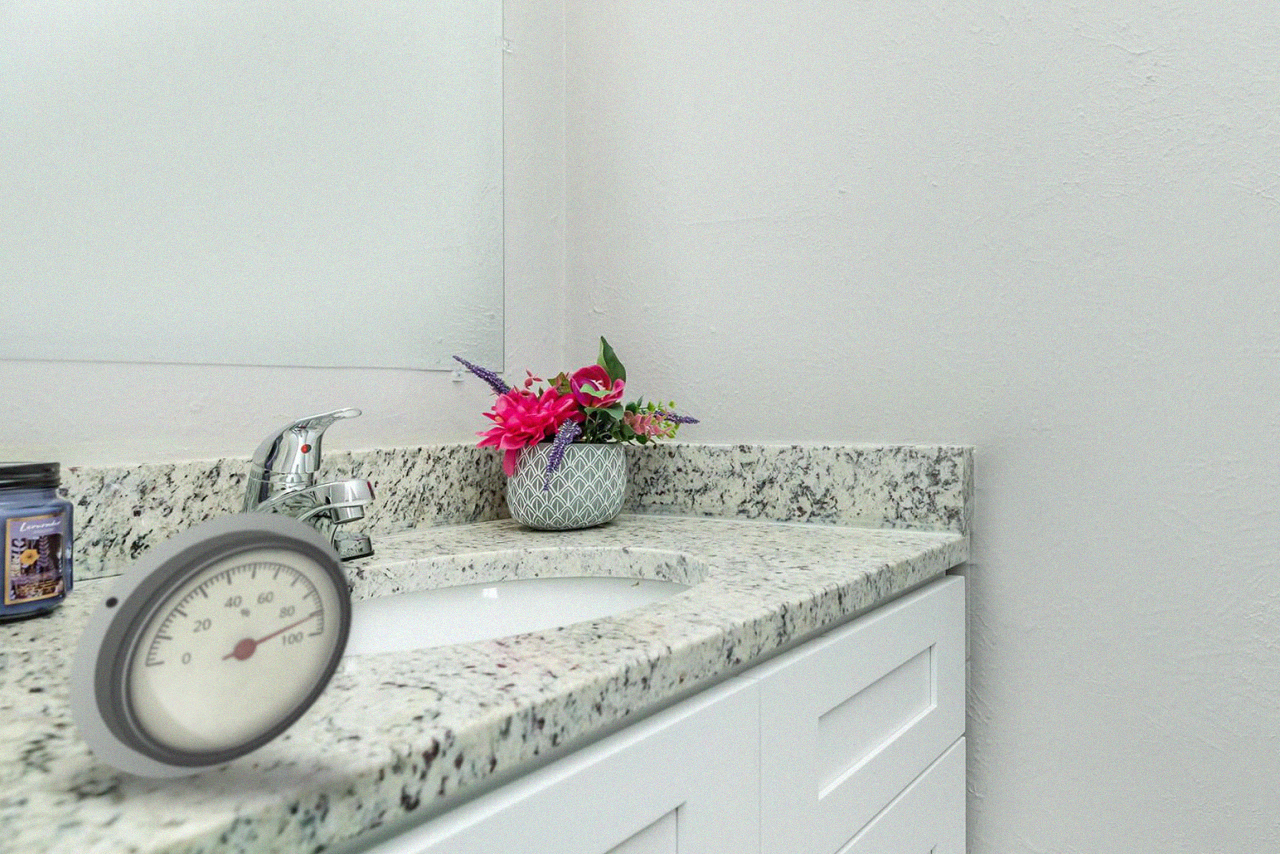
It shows 90 %
